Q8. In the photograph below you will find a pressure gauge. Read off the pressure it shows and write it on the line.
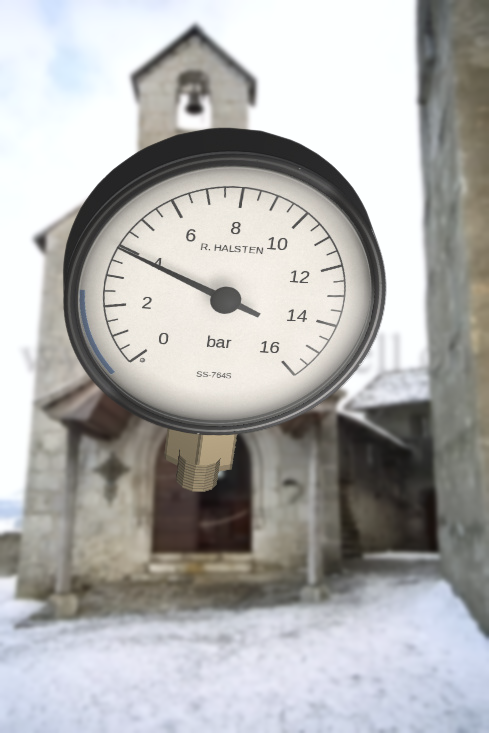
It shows 4 bar
